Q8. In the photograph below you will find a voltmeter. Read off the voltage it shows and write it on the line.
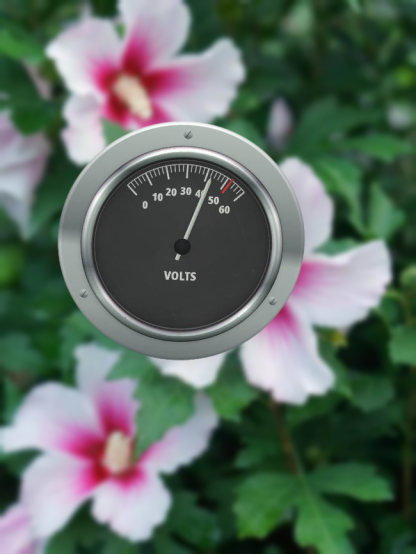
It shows 42 V
